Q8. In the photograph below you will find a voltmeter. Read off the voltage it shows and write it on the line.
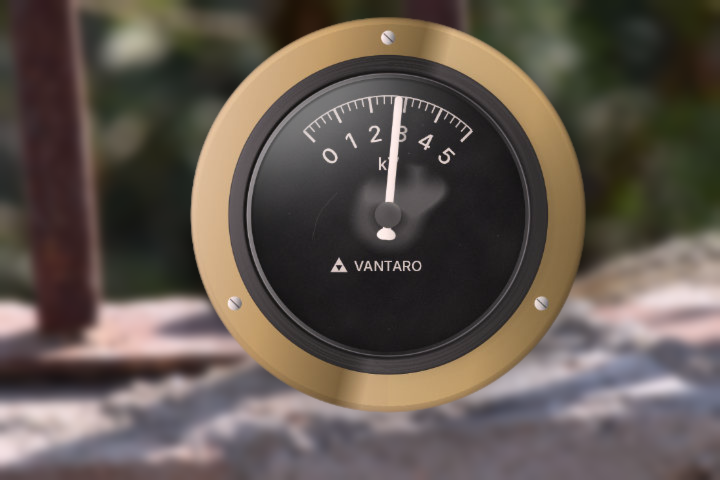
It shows 2.8 kV
